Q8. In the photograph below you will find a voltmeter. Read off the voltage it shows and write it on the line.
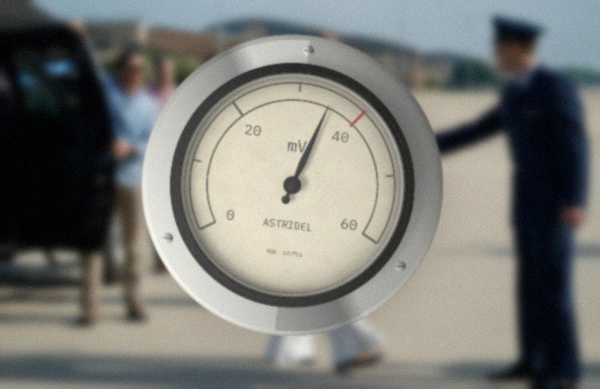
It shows 35 mV
